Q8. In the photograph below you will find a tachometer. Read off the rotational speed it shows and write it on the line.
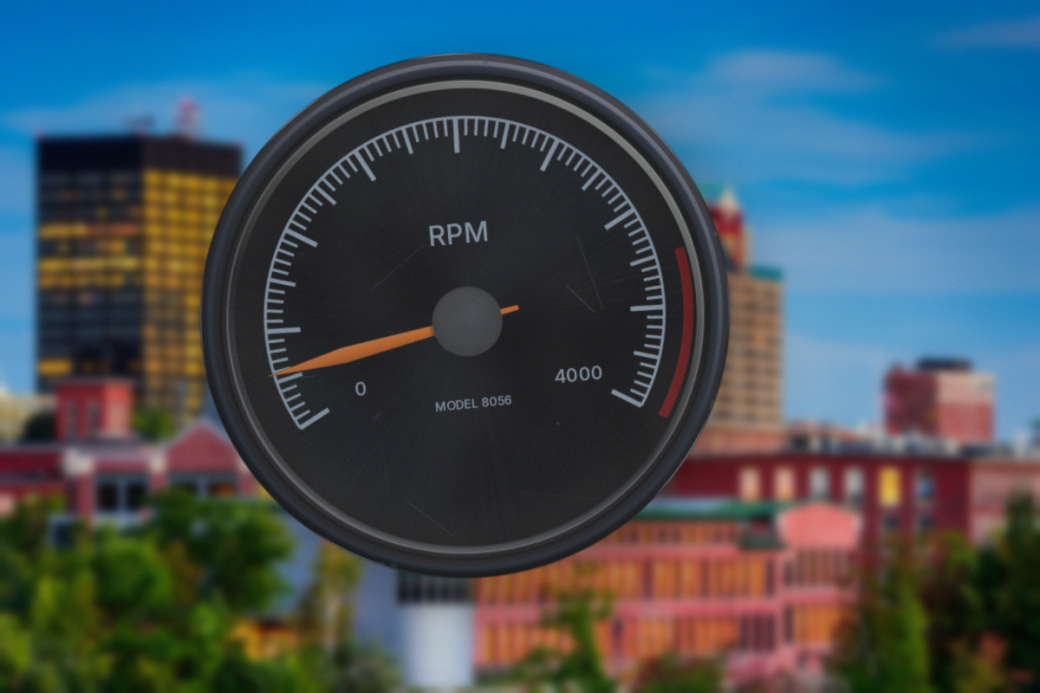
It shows 300 rpm
